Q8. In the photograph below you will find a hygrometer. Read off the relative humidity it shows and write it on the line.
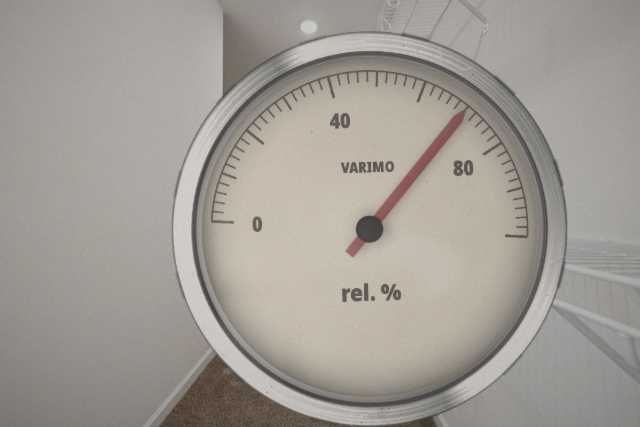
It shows 70 %
